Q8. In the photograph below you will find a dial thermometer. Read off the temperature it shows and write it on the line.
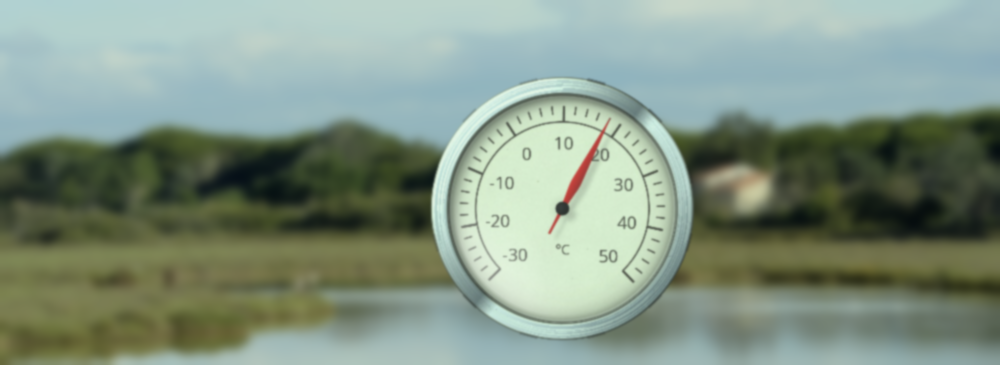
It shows 18 °C
